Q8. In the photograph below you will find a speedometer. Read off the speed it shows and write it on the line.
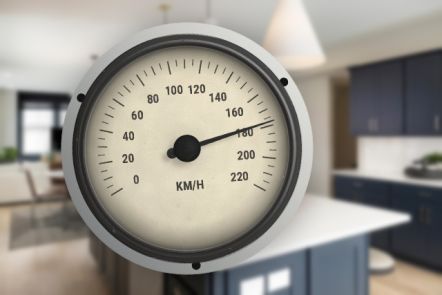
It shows 177.5 km/h
